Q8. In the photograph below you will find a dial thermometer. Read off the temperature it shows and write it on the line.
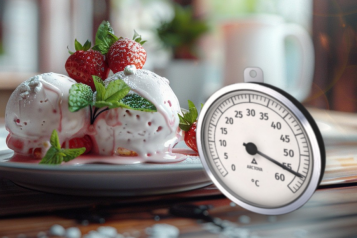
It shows 55 °C
